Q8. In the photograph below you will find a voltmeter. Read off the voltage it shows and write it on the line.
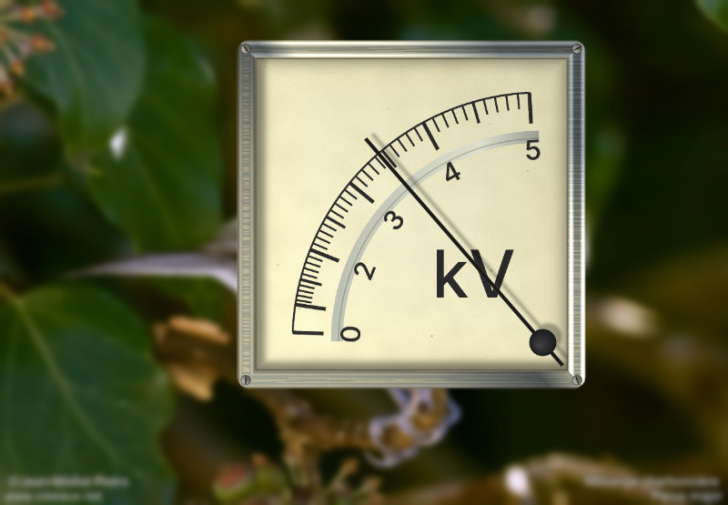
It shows 3.45 kV
